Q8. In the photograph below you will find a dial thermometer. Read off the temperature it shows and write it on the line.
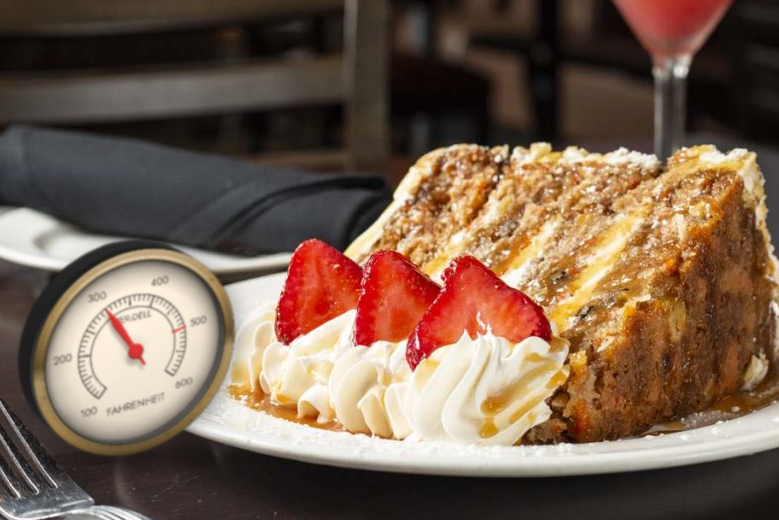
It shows 300 °F
